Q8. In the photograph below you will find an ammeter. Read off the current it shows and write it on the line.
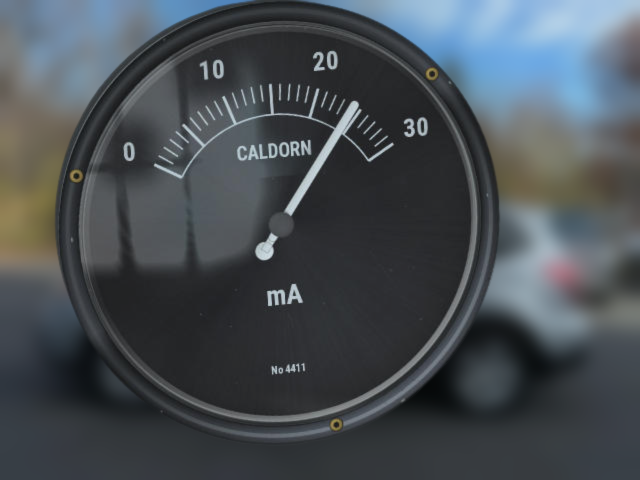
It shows 24 mA
